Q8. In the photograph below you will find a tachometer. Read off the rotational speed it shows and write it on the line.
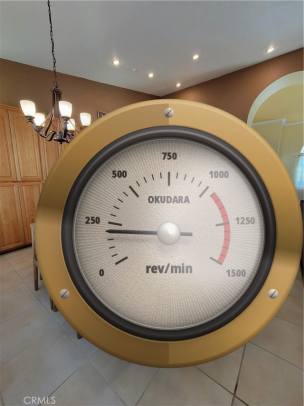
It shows 200 rpm
